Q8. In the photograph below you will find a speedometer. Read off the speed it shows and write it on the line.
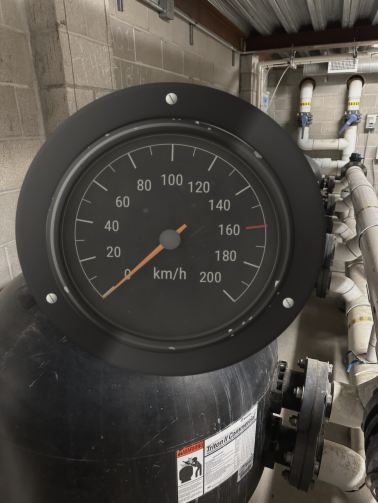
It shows 0 km/h
